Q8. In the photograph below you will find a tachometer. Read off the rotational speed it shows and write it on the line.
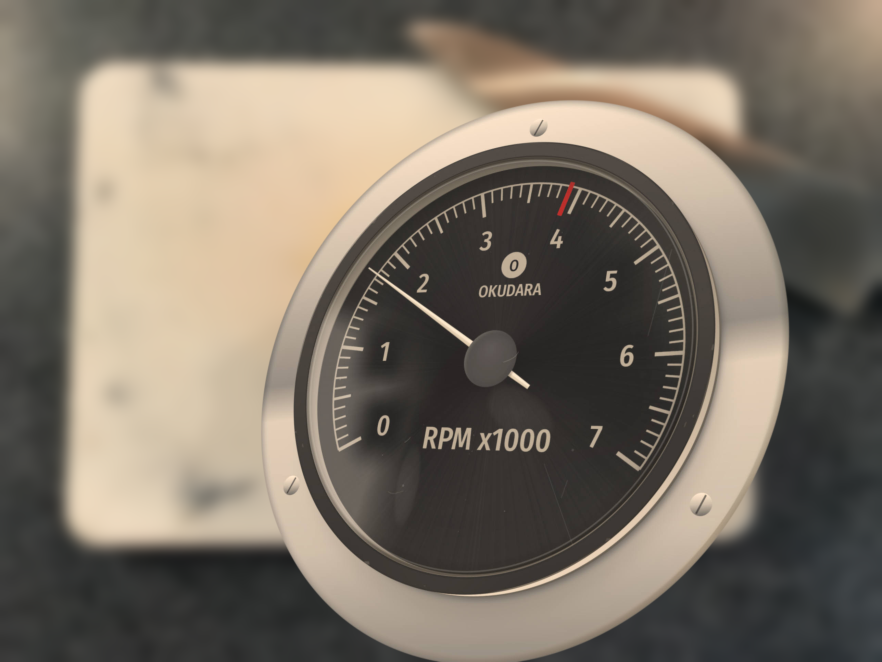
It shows 1750 rpm
